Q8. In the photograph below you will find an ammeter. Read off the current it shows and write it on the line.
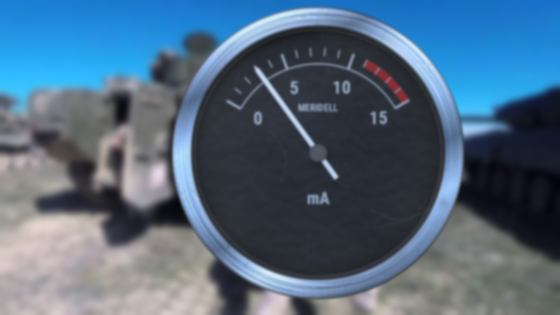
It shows 3 mA
